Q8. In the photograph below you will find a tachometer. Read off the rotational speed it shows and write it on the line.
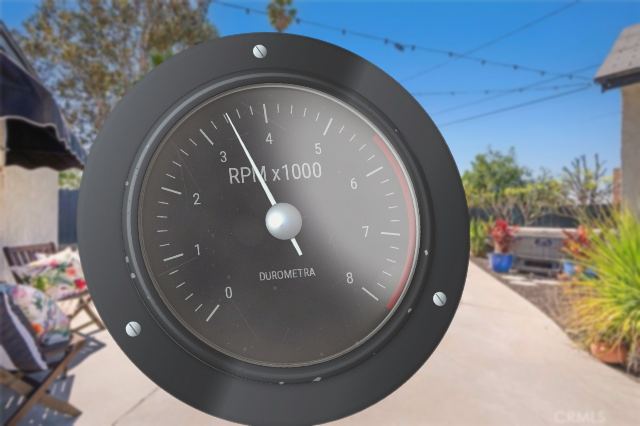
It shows 3400 rpm
